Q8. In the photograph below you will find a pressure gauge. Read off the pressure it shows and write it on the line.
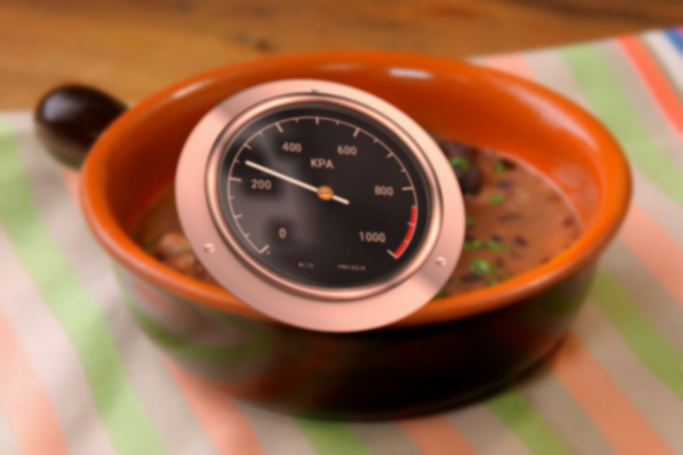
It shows 250 kPa
